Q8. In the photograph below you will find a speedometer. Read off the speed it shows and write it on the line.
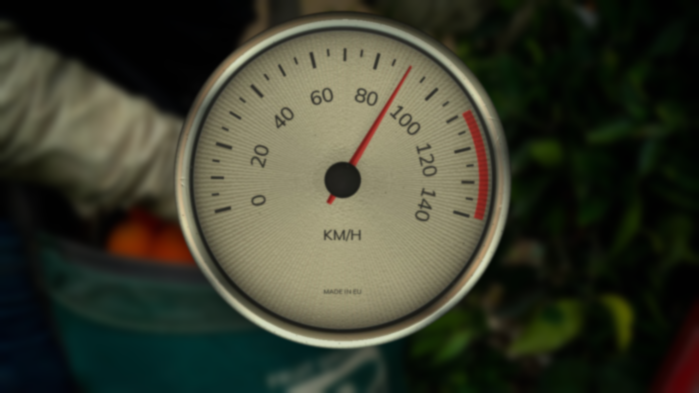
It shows 90 km/h
